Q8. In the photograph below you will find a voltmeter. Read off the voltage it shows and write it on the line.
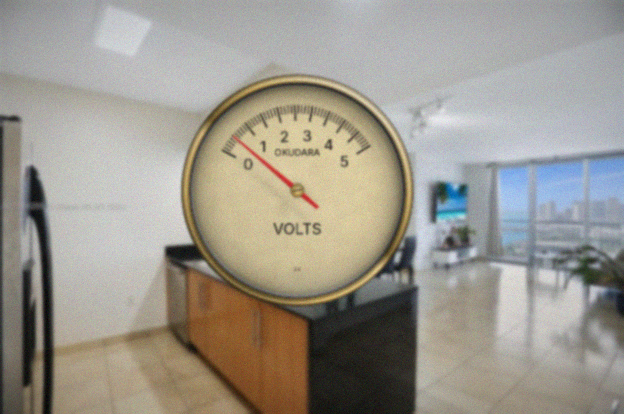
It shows 0.5 V
